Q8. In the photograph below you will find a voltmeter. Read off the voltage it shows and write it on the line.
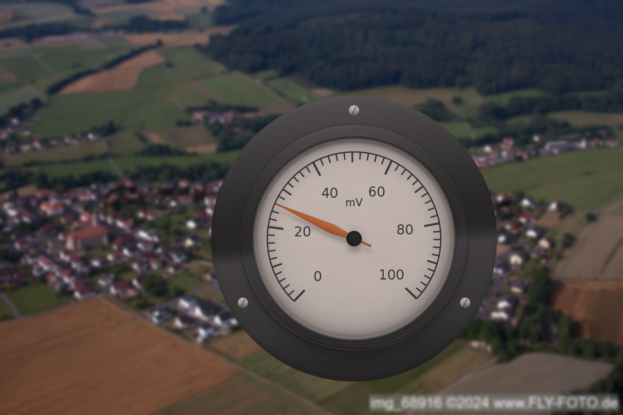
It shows 26 mV
